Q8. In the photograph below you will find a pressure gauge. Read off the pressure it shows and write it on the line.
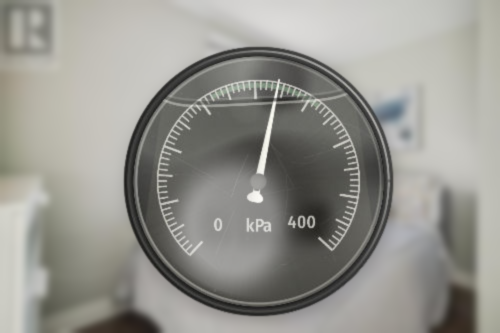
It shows 220 kPa
